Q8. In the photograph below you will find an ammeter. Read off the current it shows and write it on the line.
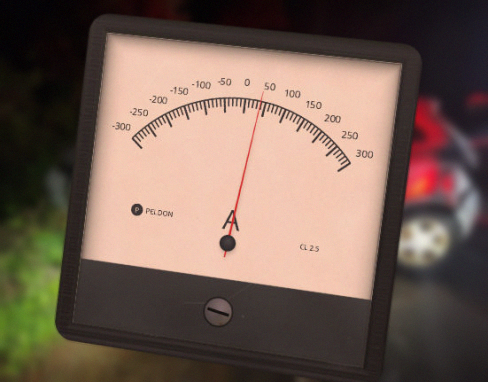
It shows 40 A
